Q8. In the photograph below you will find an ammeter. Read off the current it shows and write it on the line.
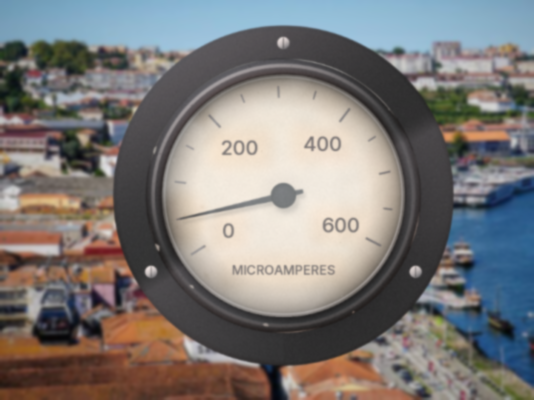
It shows 50 µA
